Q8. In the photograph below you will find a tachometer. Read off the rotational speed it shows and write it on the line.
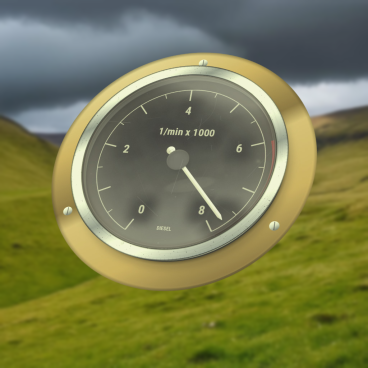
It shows 7750 rpm
